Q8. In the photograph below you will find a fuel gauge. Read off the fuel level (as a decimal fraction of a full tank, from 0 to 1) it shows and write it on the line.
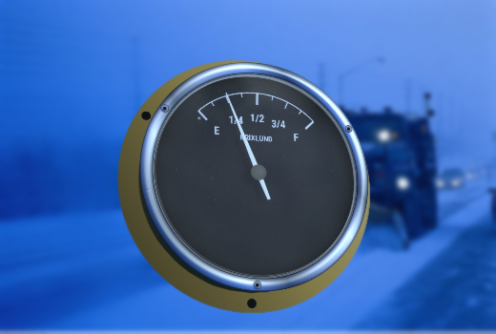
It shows 0.25
